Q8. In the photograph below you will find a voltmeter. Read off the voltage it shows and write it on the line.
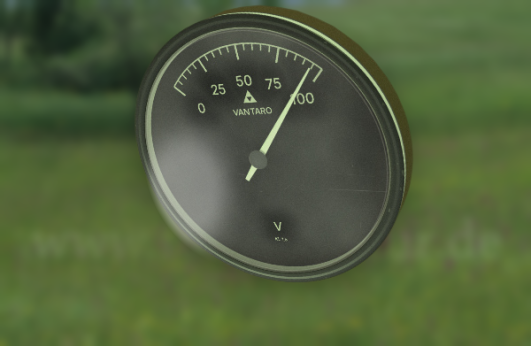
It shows 95 V
